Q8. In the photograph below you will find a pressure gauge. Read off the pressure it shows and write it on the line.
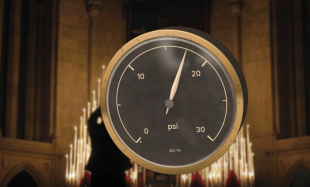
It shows 17.5 psi
